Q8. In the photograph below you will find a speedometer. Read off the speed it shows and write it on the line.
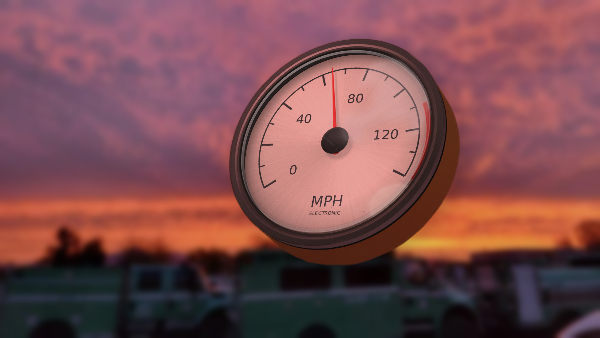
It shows 65 mph
